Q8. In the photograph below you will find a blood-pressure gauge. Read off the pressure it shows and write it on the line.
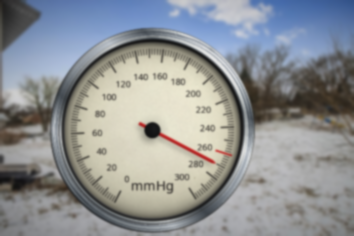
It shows 270 mmHg
